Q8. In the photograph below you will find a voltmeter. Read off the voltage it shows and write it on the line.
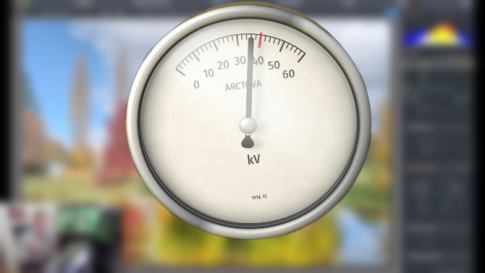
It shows 36 kV
